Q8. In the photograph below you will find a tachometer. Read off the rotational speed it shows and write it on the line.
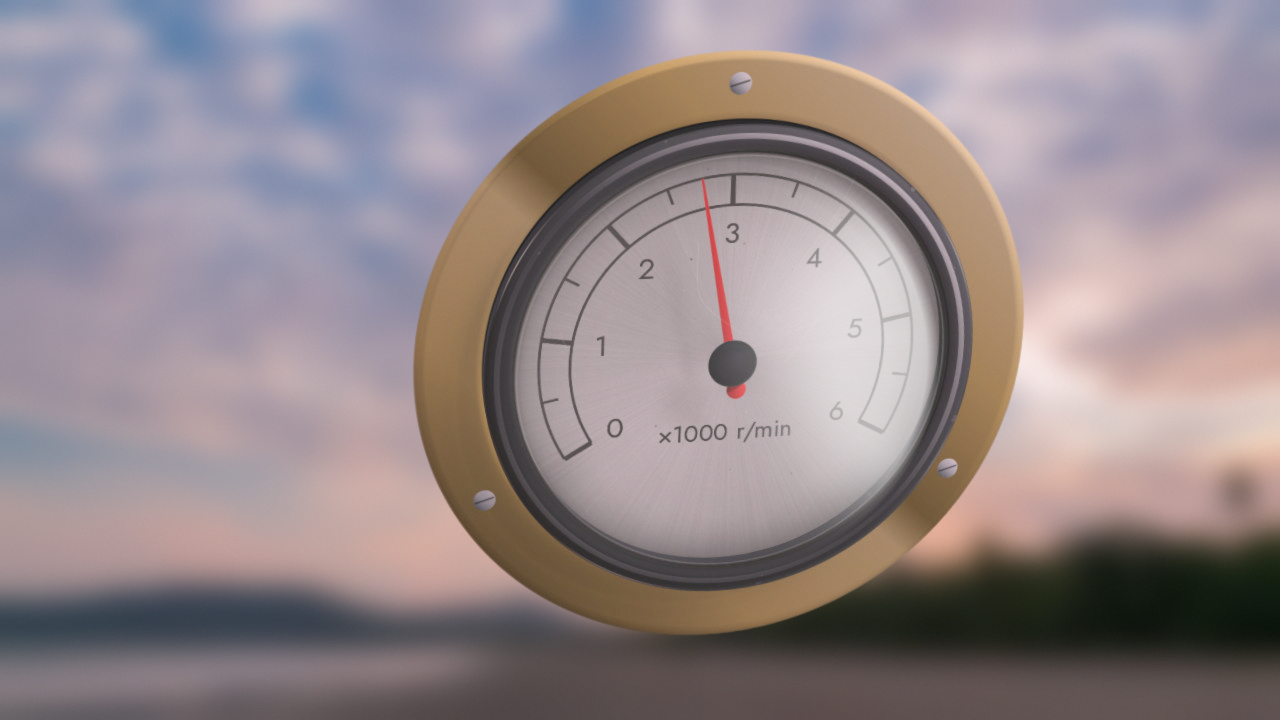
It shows 2750 rpm
